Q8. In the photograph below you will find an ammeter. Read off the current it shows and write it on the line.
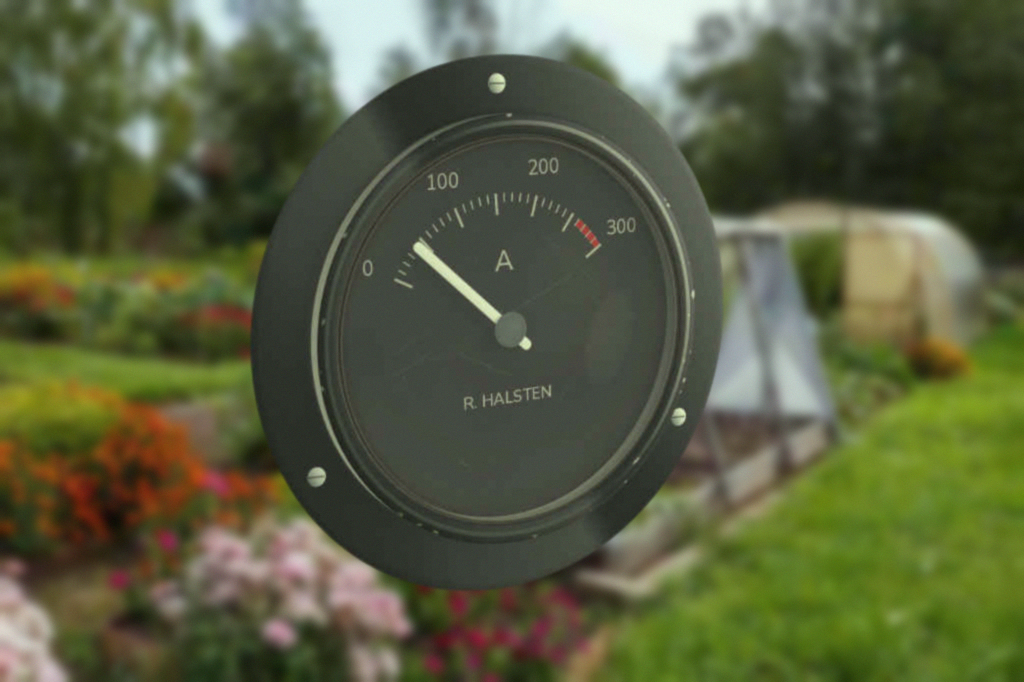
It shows 40 A
